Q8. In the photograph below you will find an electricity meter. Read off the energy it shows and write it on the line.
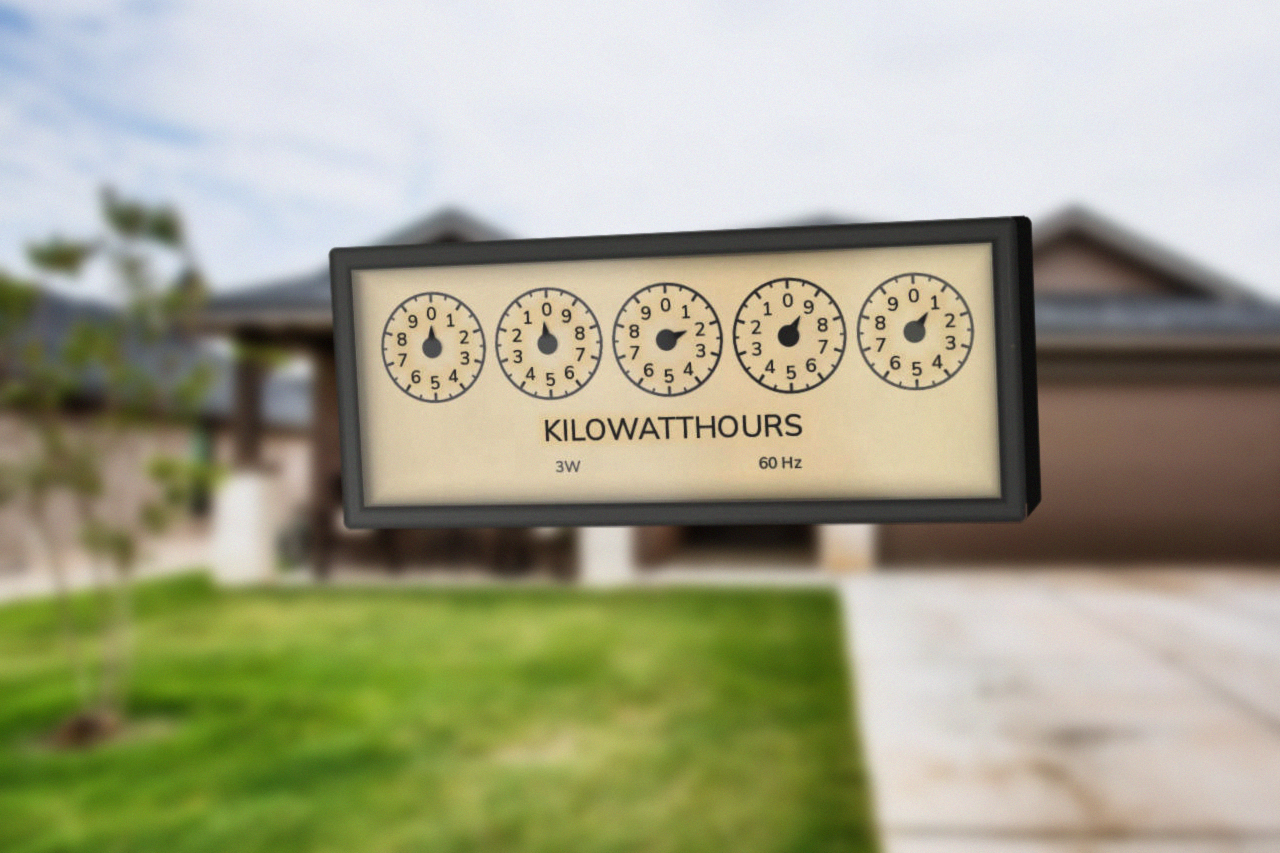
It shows 191 kWh
